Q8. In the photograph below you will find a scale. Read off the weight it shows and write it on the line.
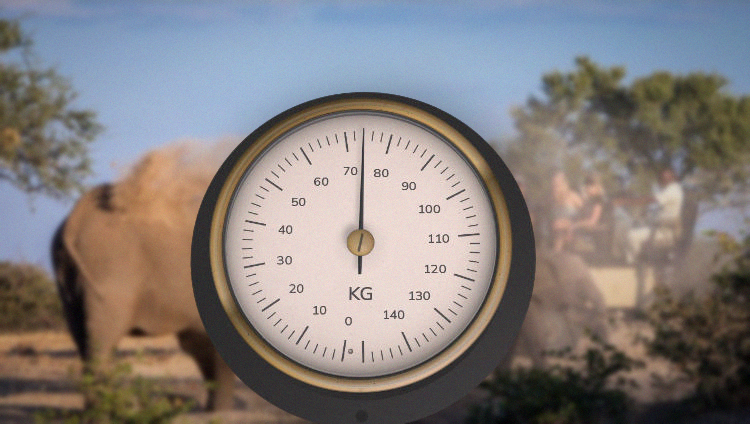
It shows 74 kg
